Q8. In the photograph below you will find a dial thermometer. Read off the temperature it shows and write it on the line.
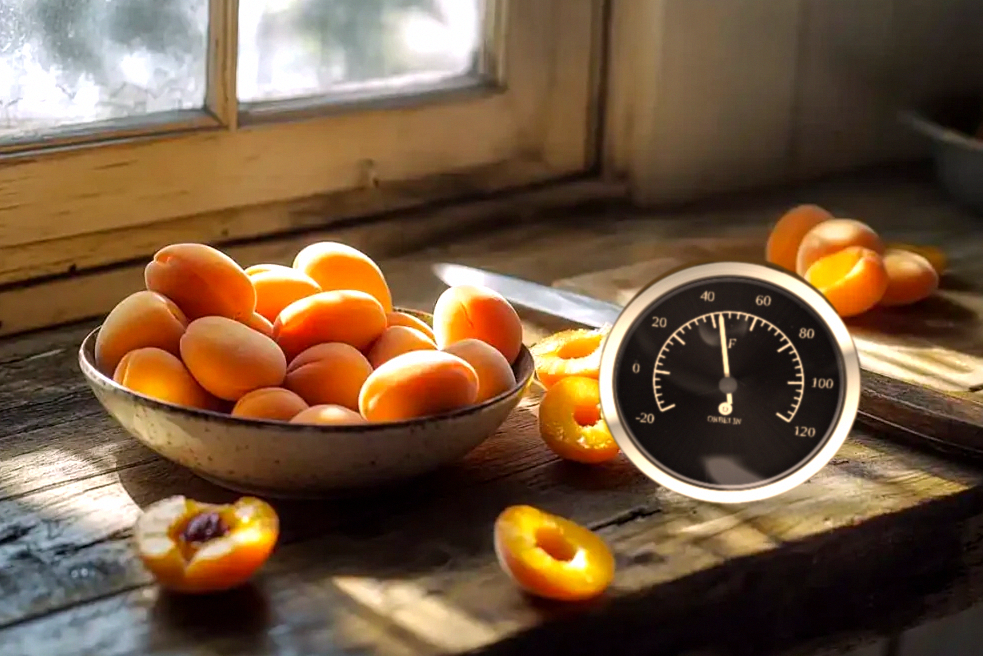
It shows 44 °F
